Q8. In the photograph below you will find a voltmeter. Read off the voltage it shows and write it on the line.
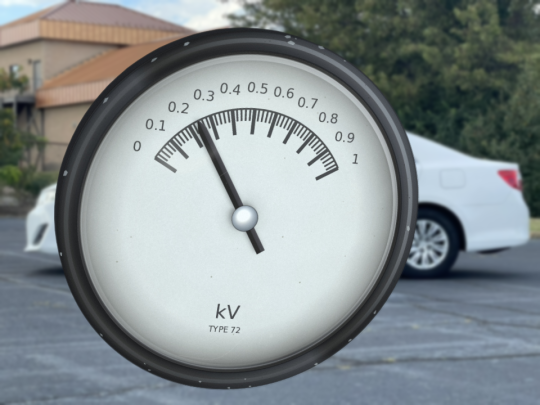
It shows 0.24 kV
